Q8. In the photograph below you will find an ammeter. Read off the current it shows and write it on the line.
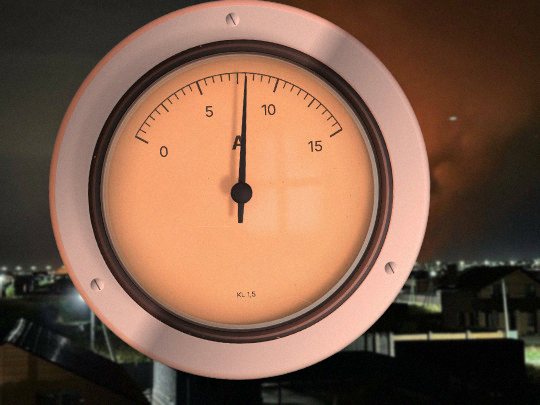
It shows 8 A
